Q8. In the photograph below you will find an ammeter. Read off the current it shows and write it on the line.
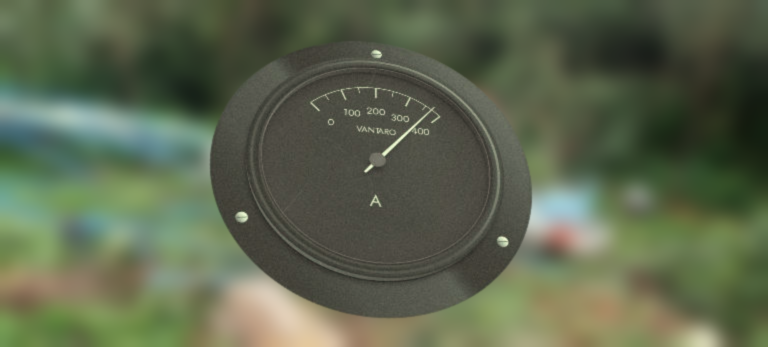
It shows 375 A
